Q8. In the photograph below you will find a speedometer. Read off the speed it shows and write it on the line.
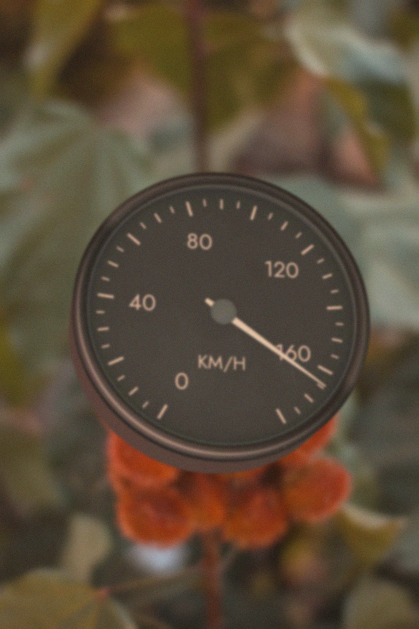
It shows 165 km/h
